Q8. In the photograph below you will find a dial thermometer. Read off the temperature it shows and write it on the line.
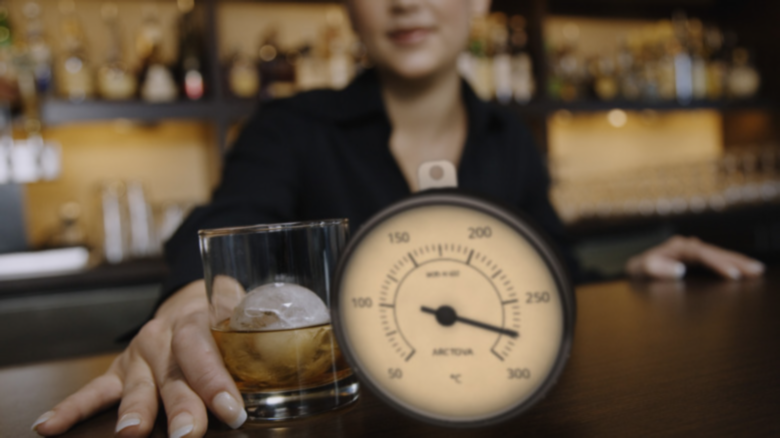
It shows 275 °C
